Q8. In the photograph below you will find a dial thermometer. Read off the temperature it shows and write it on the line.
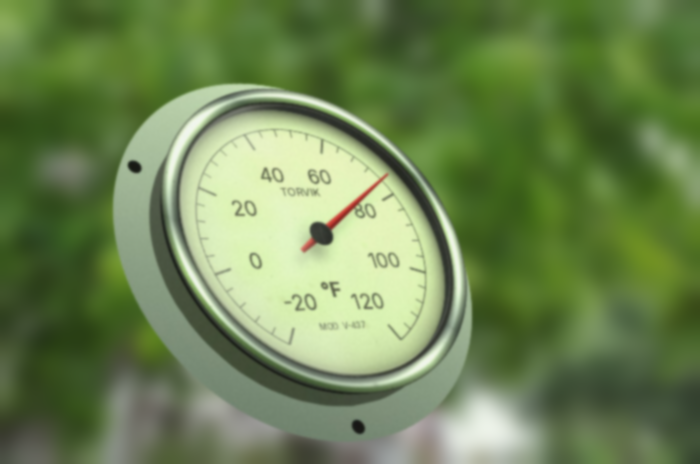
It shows 76 °F
